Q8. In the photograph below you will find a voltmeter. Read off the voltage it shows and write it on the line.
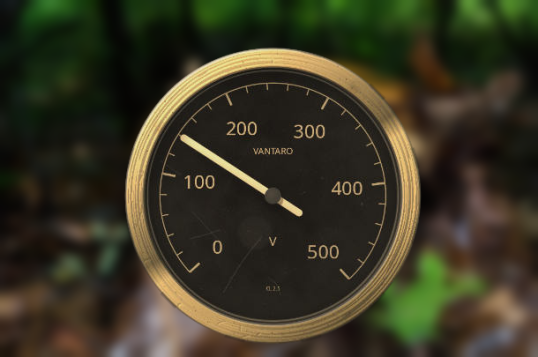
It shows 140 V
